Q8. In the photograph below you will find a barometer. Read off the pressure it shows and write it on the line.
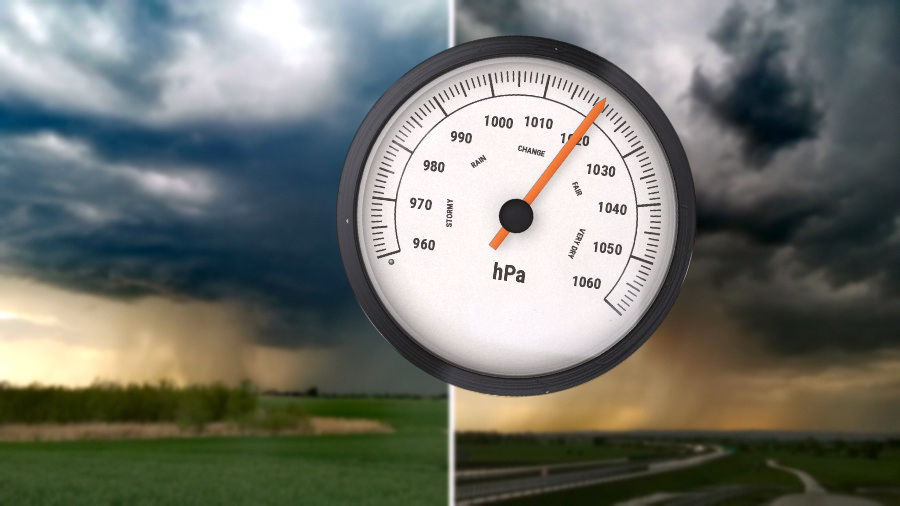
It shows 1020 hPa
